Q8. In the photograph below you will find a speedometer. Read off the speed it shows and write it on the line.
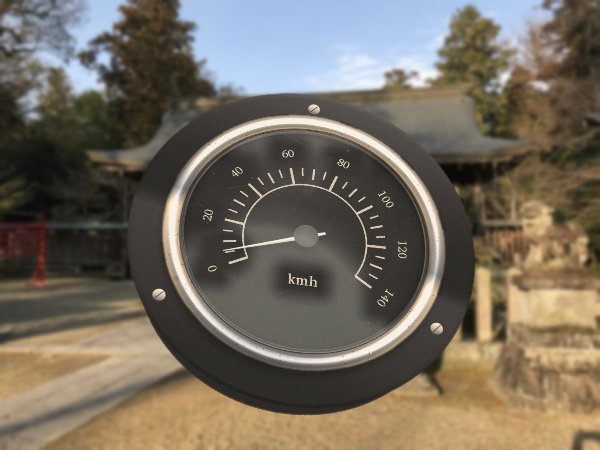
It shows 5 km/h
